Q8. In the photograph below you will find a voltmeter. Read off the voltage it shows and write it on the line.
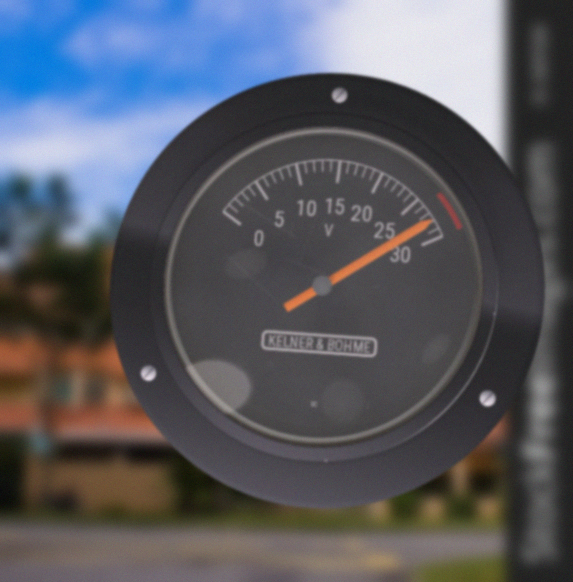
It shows 28 V
